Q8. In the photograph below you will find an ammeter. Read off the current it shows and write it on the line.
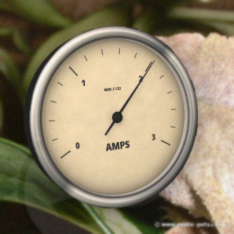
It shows 2 A
